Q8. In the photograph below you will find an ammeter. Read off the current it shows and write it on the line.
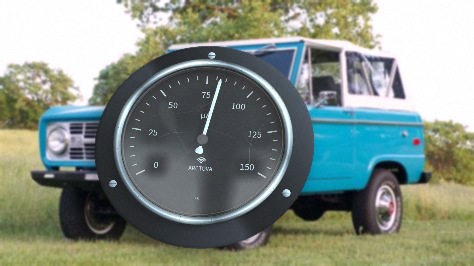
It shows 82.5 µA
